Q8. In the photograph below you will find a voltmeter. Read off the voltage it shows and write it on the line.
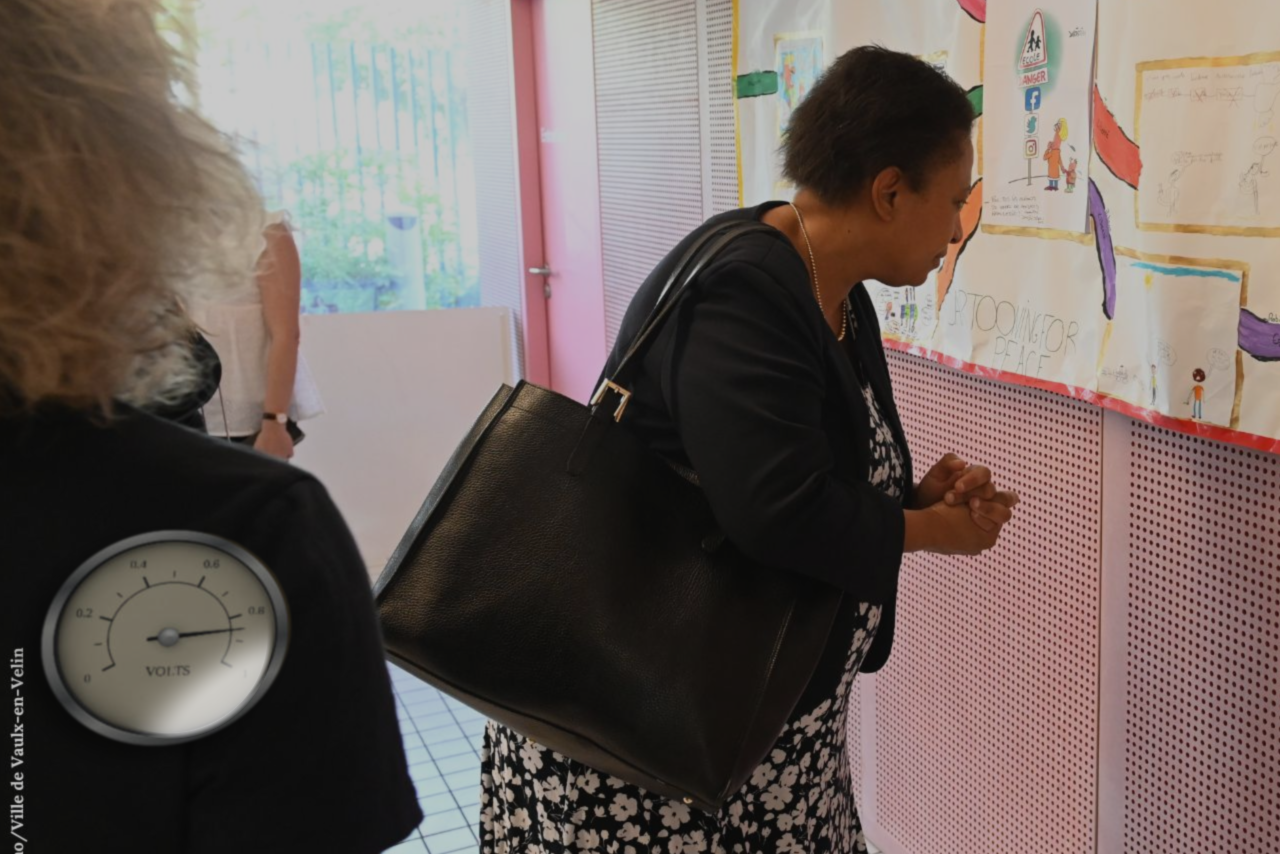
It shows 0.85 V
